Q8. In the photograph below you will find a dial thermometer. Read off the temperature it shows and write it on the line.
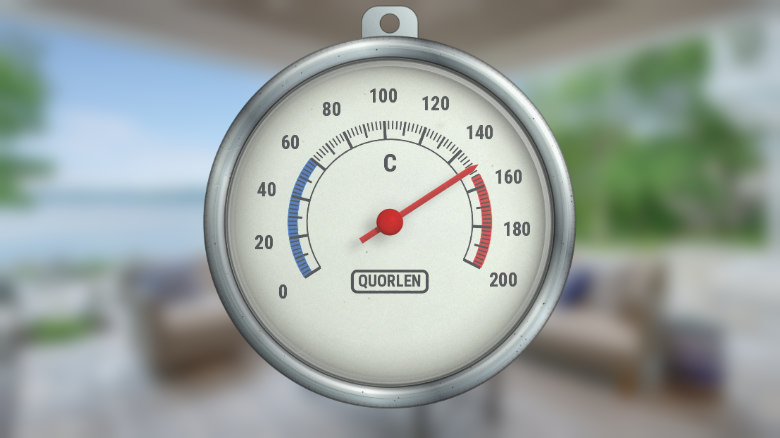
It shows 150 °C
